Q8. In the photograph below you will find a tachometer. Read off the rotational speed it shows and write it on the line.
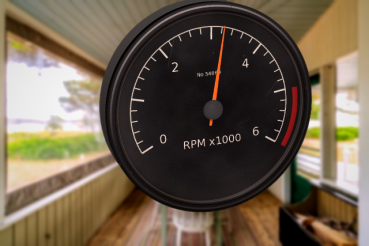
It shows 3200 rpm
